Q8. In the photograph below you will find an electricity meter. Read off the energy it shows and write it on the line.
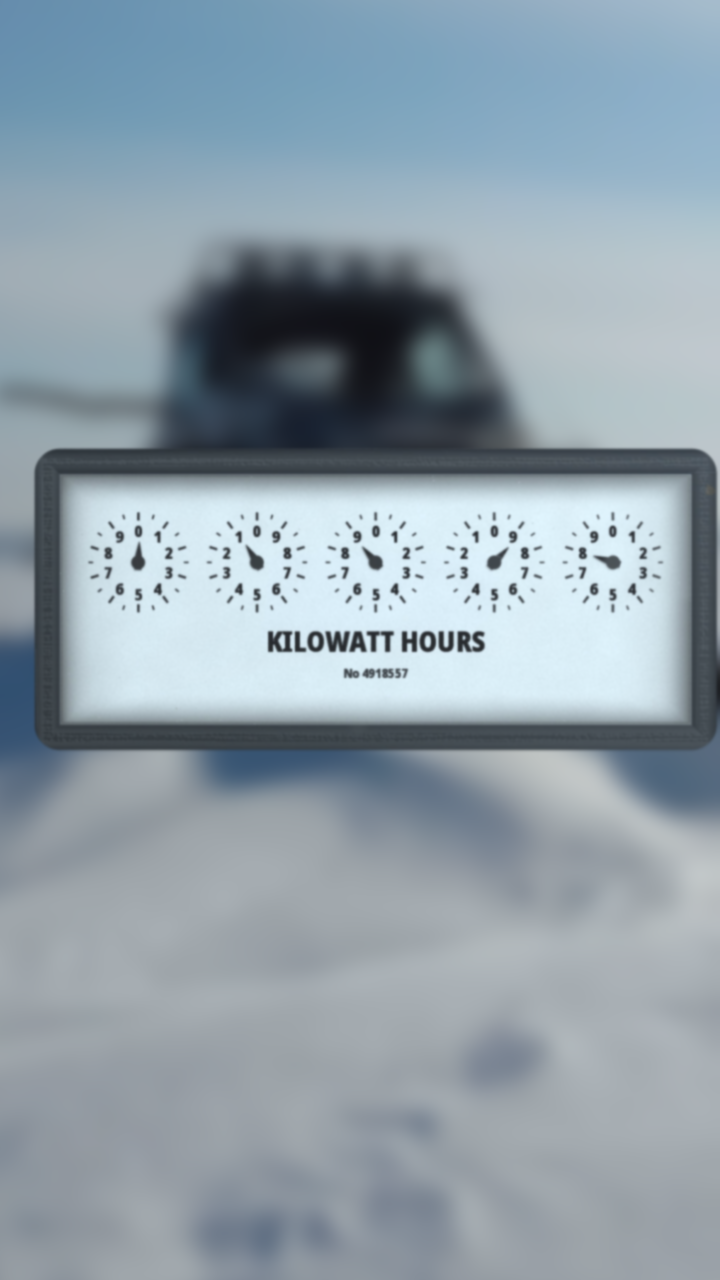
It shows 888 kWh
